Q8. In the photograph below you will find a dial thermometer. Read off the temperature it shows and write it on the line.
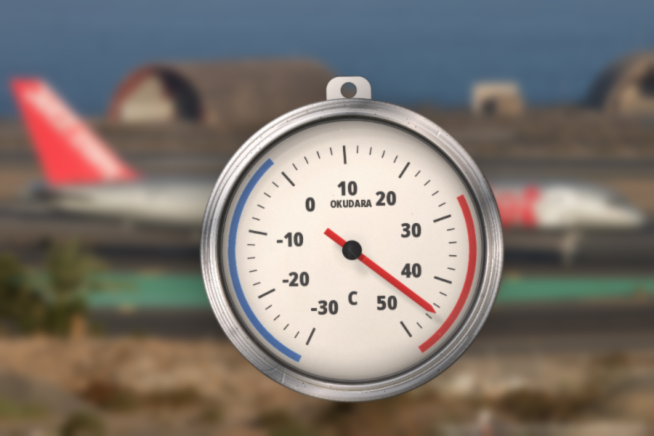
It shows 45 °C
